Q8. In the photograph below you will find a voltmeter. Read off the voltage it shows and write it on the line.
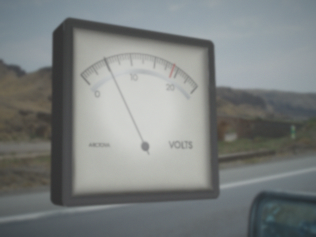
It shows 5 V
